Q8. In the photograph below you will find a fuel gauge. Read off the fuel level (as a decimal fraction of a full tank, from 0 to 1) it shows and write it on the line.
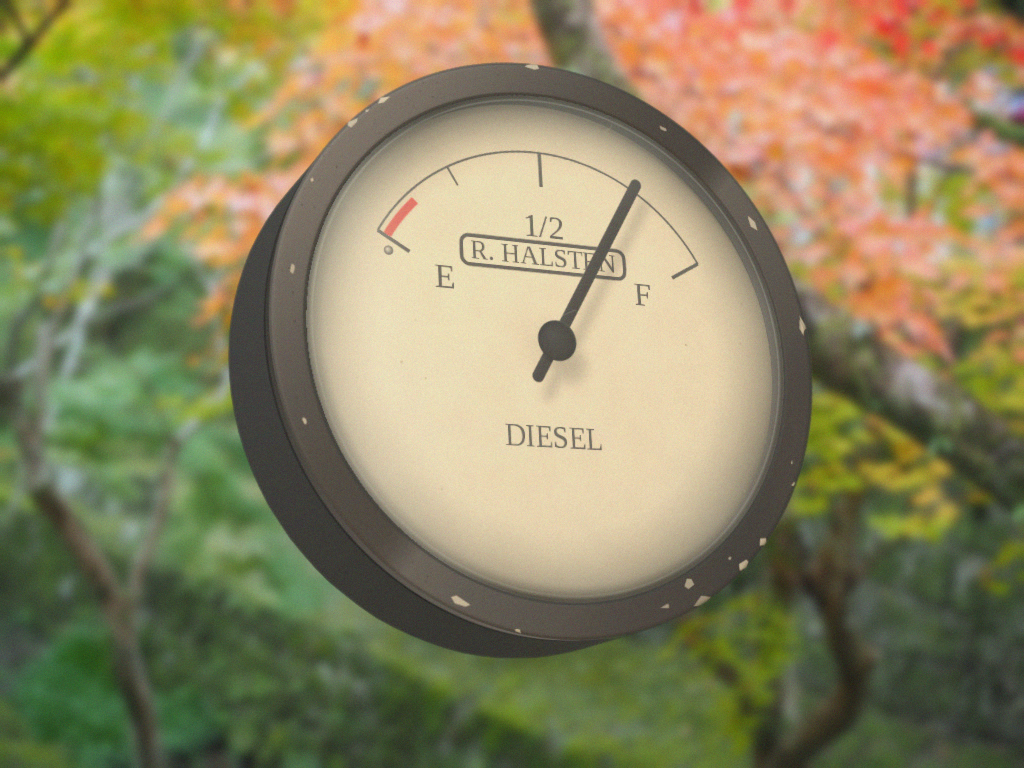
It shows 0.75
